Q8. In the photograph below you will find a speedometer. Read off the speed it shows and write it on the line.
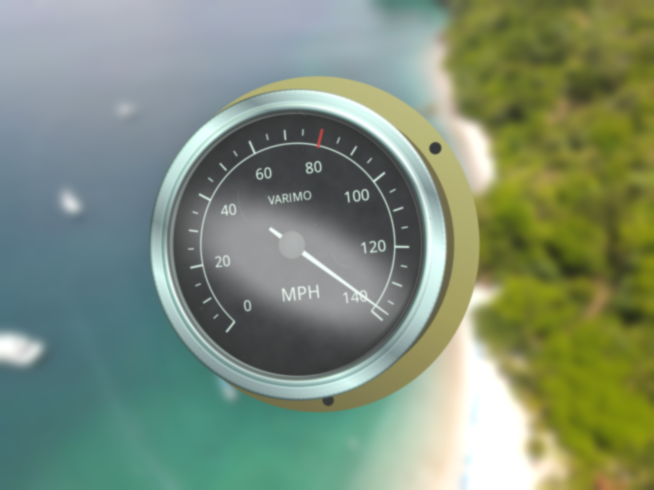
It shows 137.5 mph
